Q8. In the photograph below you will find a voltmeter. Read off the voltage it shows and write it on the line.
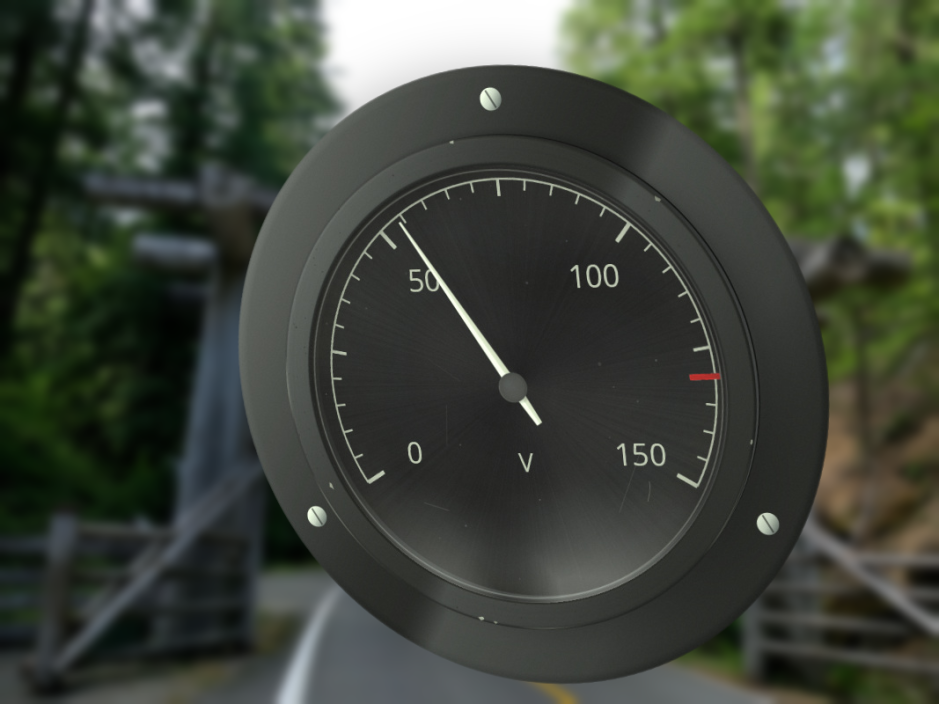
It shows 55 V
